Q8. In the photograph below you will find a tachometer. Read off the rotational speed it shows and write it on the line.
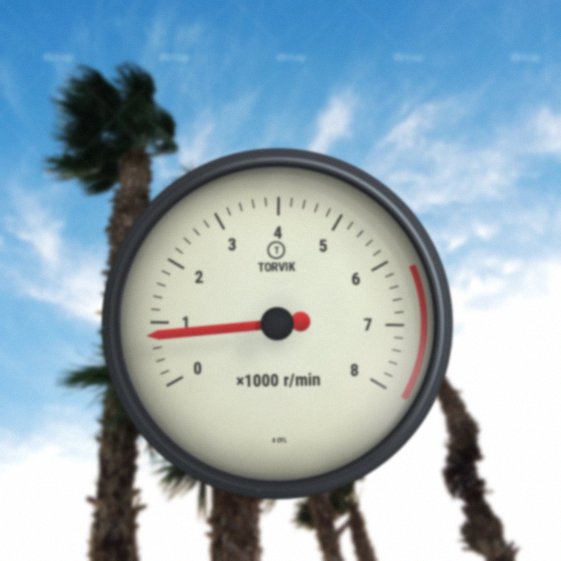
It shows 800 rpm
